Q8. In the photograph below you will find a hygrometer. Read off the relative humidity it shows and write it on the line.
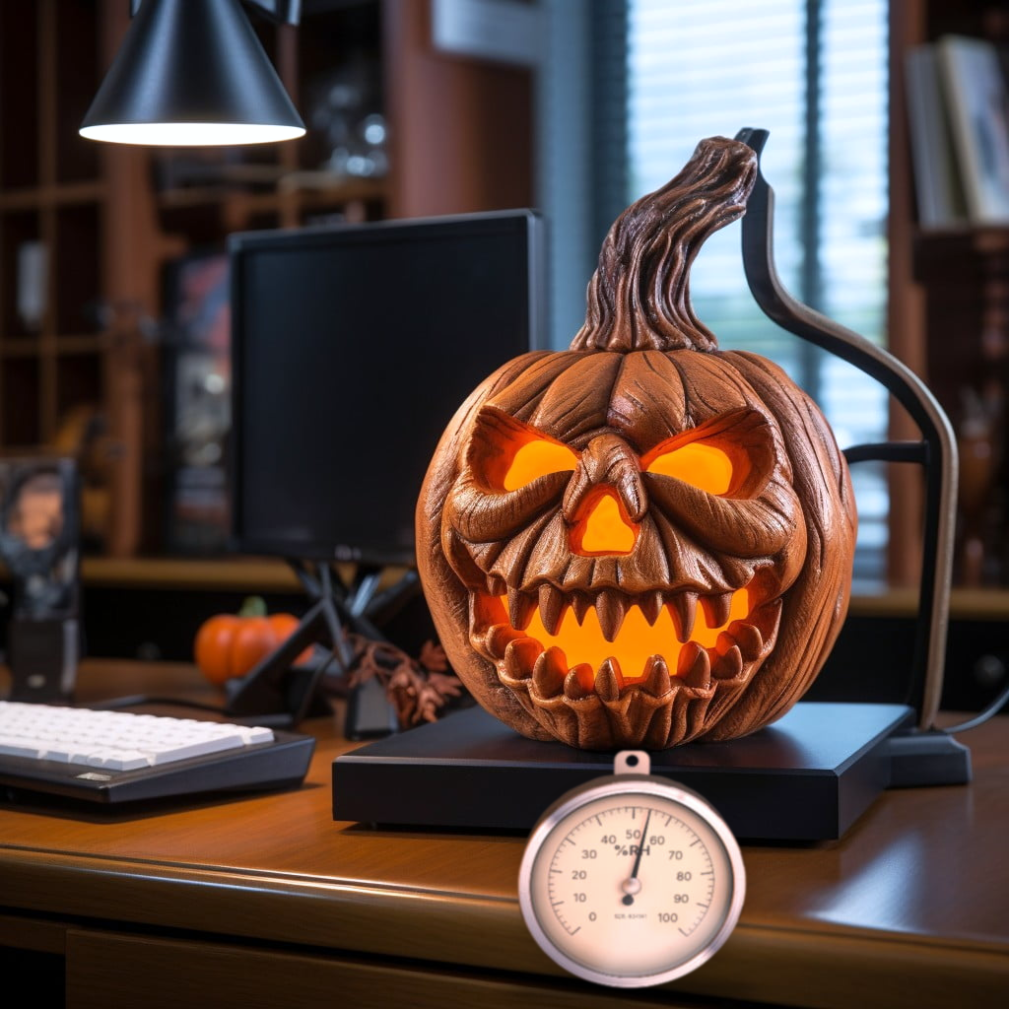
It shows 54 %
